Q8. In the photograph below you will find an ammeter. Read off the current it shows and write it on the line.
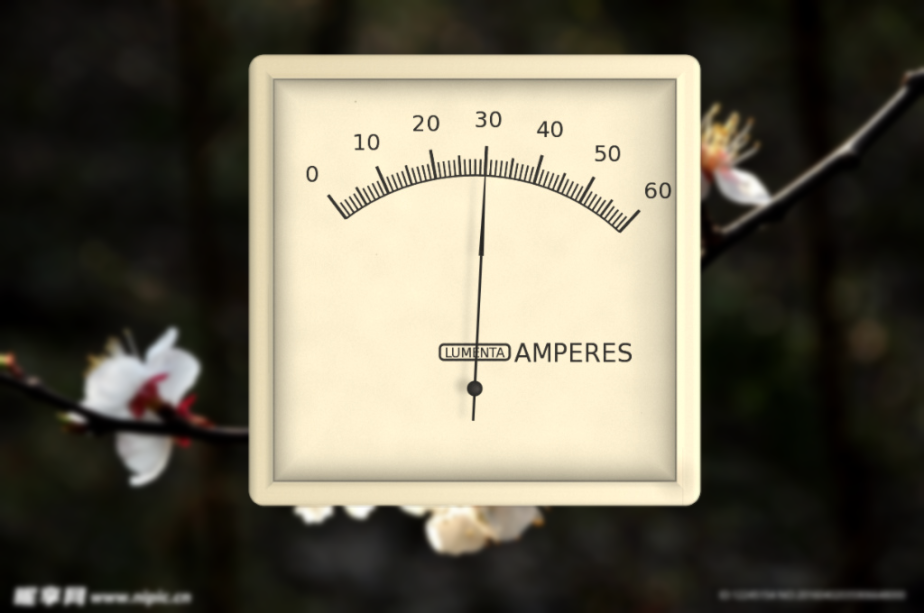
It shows 30 A
